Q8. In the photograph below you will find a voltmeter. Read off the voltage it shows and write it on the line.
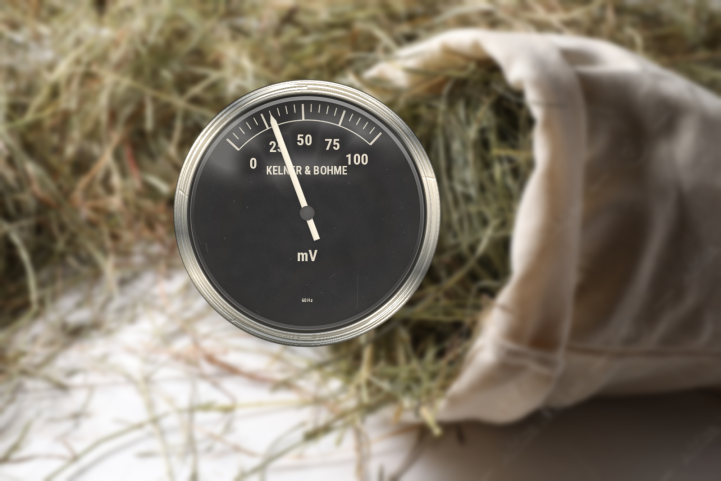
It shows 30 mV
